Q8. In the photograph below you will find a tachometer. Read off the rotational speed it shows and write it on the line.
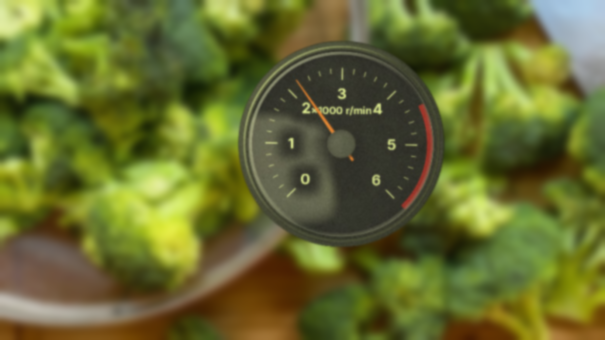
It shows 2200 rpm
